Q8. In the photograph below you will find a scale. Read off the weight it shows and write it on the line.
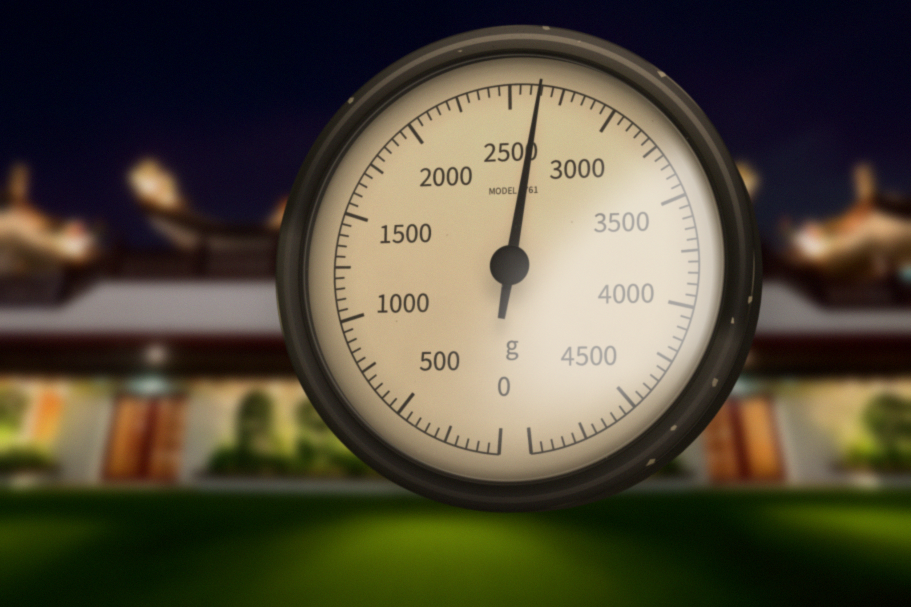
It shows 2650 g
